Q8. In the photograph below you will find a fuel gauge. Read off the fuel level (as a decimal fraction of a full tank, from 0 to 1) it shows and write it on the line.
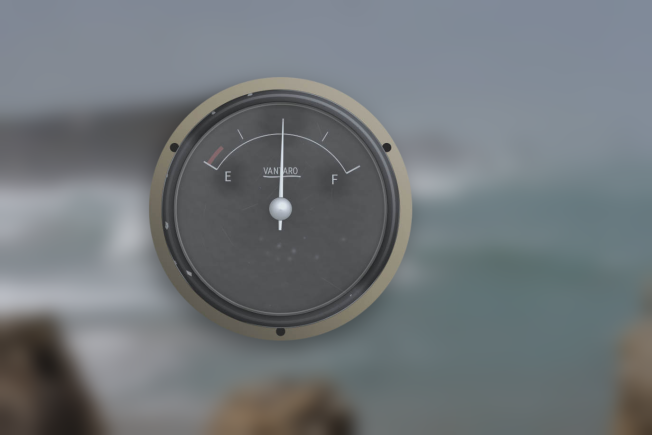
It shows 0.5
